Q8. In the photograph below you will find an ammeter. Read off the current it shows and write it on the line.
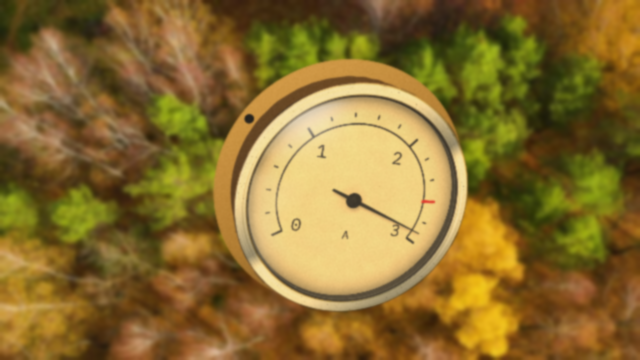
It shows 2.9 A
